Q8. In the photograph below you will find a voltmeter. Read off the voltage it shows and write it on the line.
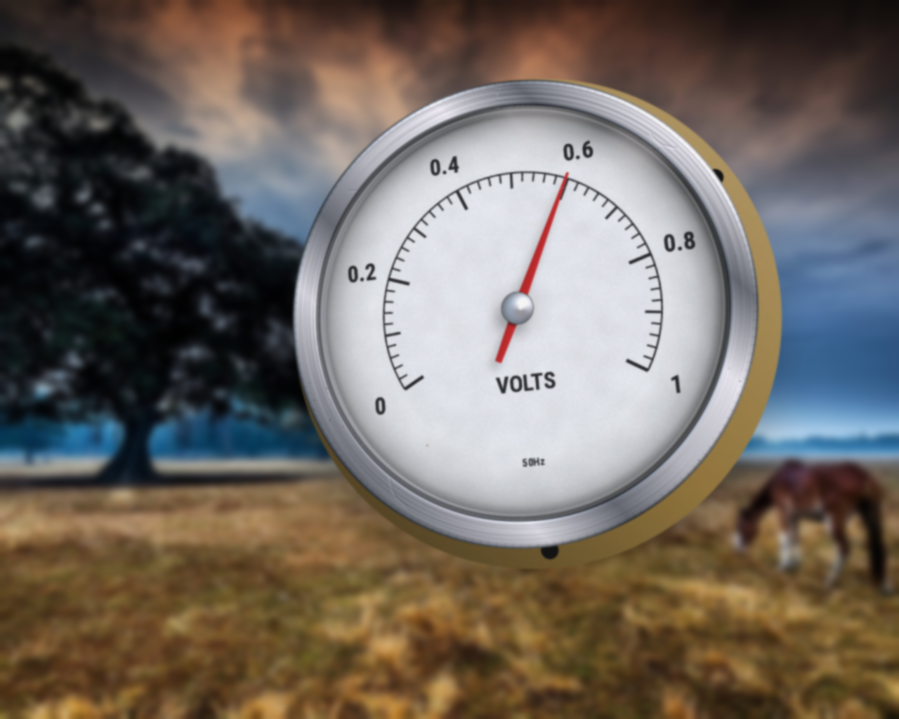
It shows 0.6 V
